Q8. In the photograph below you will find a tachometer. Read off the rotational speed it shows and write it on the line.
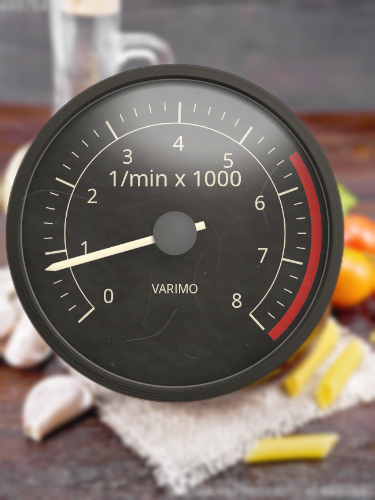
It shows 800 rpm
